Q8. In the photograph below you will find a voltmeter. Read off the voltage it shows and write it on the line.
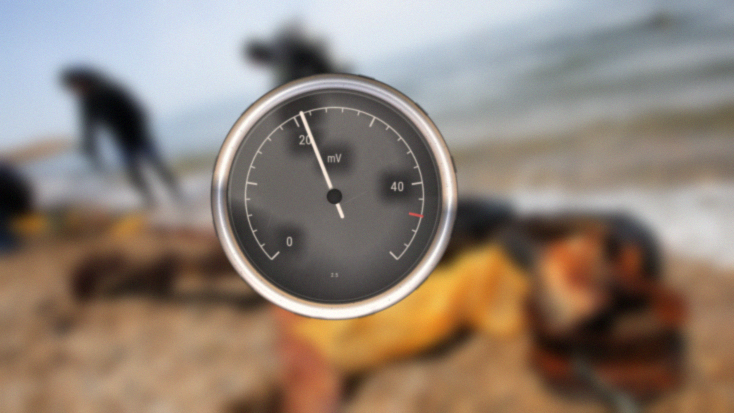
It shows 21 mV
